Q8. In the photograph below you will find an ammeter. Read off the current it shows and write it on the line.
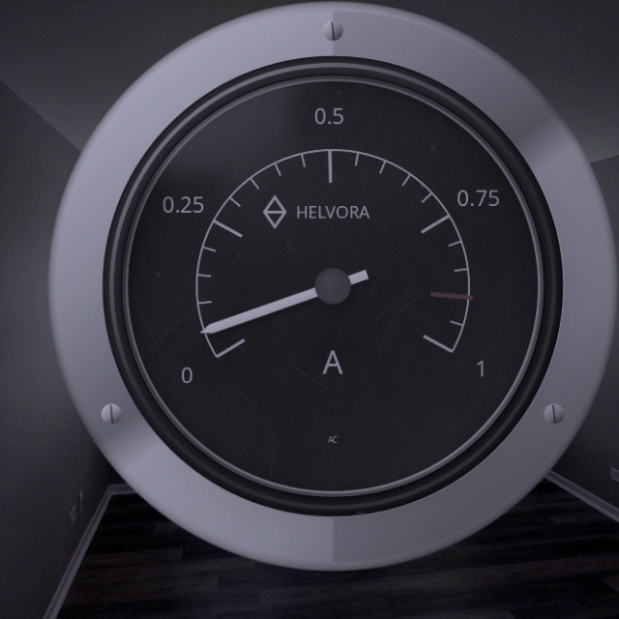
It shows 0.05 A
